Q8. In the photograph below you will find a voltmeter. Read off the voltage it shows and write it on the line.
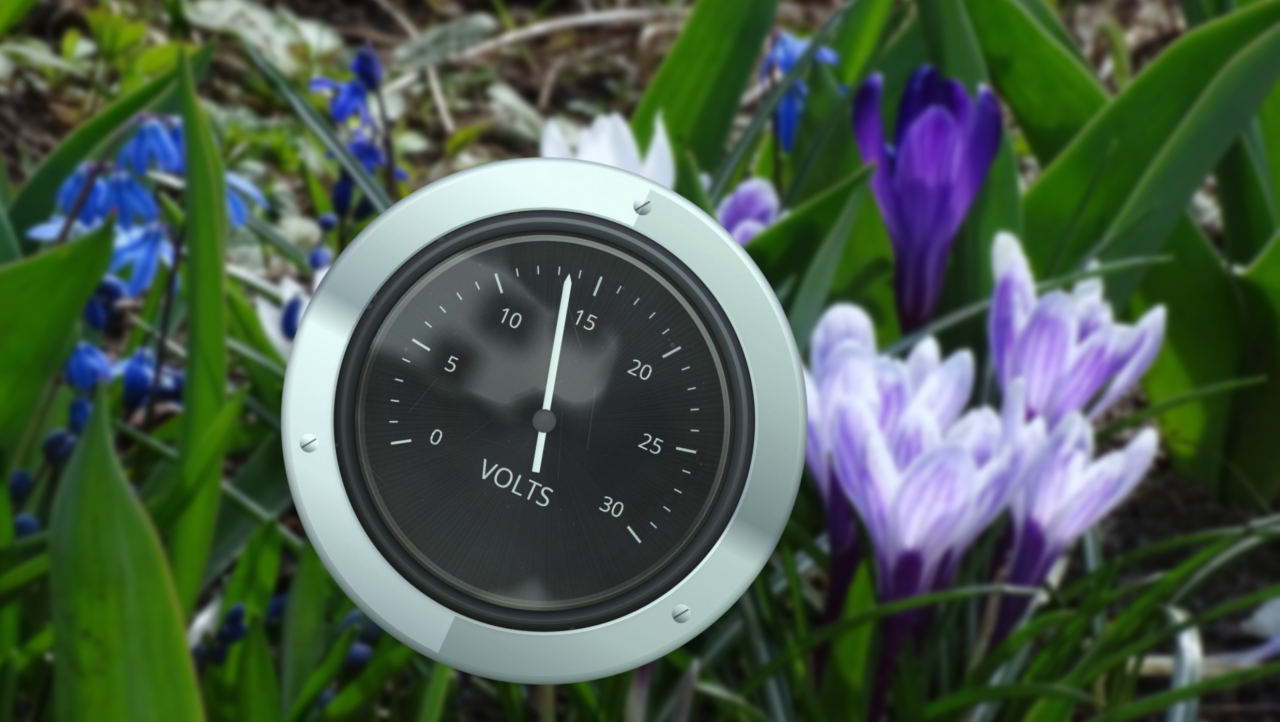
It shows 13.5 V
